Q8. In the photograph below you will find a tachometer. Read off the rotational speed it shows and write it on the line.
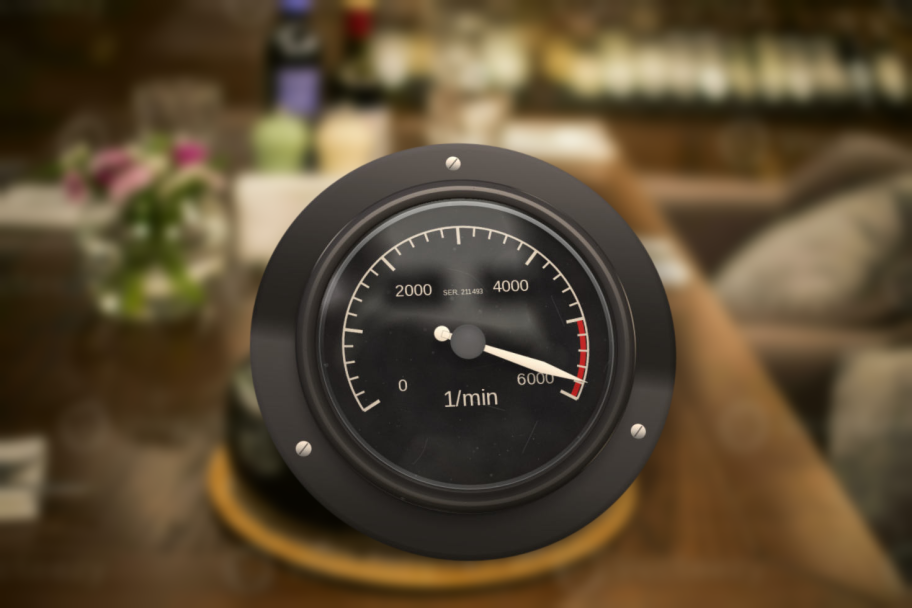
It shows 5800 rpm
